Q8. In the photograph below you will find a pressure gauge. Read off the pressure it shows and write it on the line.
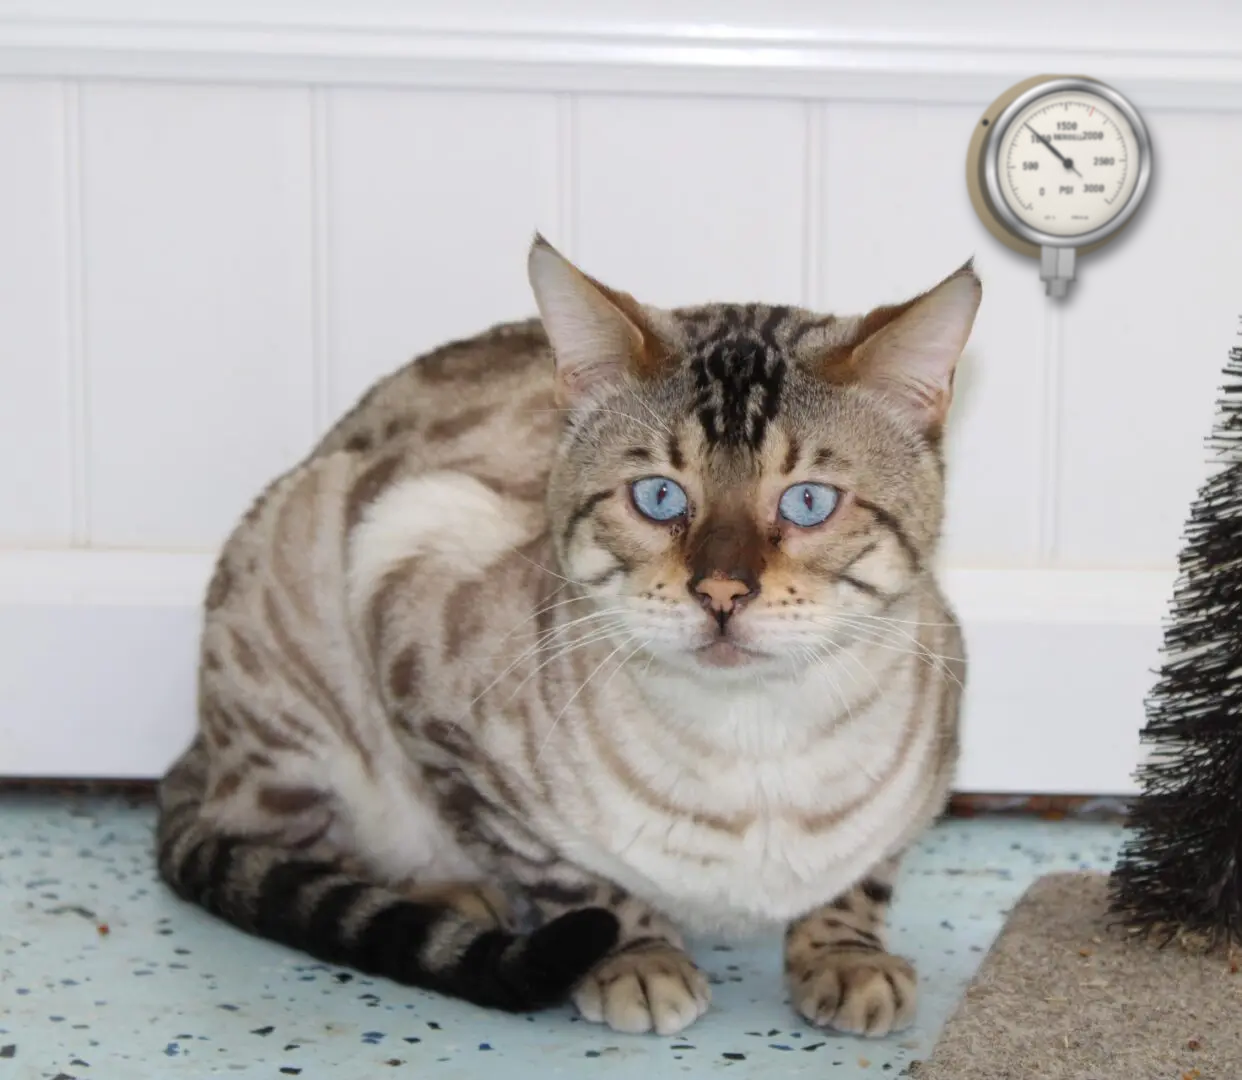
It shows 1000 psi
